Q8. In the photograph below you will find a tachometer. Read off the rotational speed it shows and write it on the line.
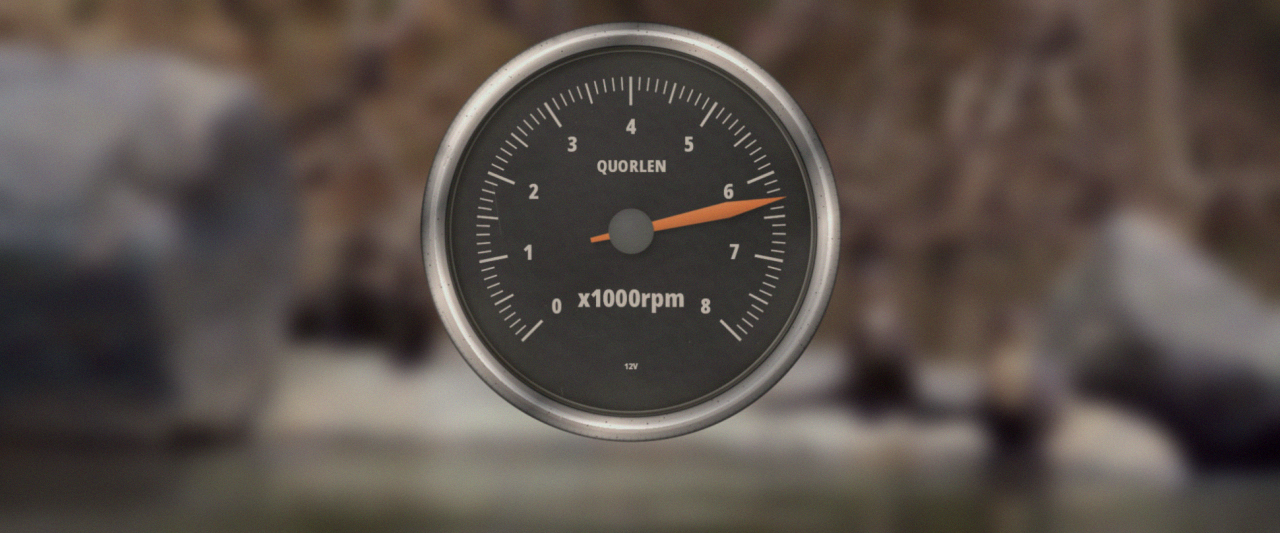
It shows 6300 rpm
